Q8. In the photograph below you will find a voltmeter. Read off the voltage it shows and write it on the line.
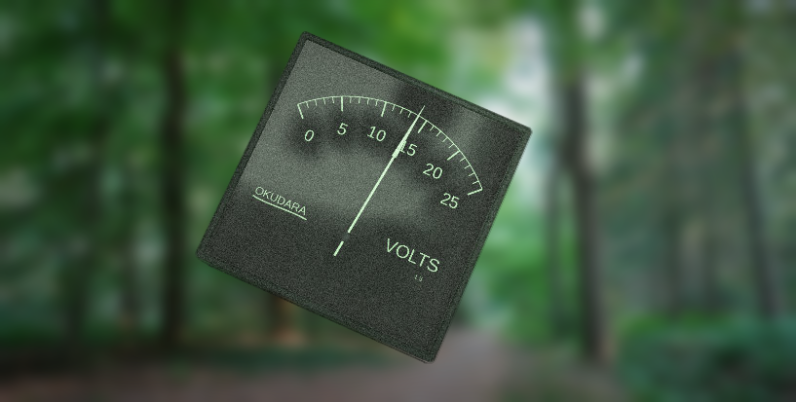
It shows 14 V
